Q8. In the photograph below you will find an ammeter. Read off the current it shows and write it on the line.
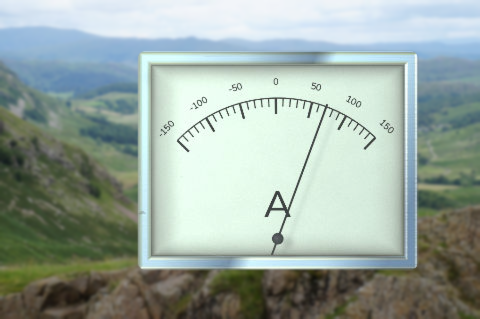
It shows 70 A
